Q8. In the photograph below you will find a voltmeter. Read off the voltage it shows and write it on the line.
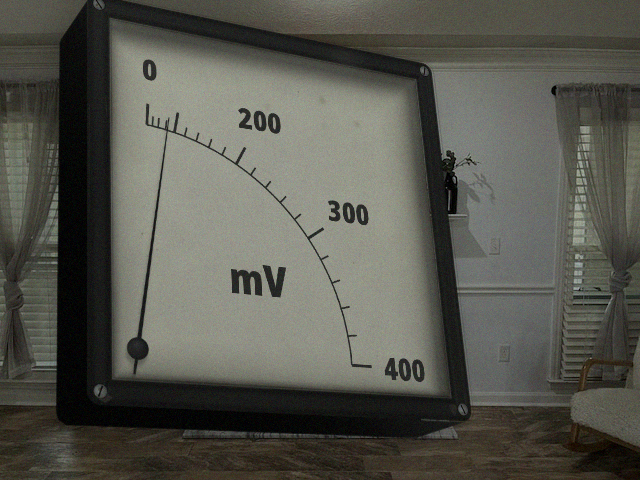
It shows 80 mV
